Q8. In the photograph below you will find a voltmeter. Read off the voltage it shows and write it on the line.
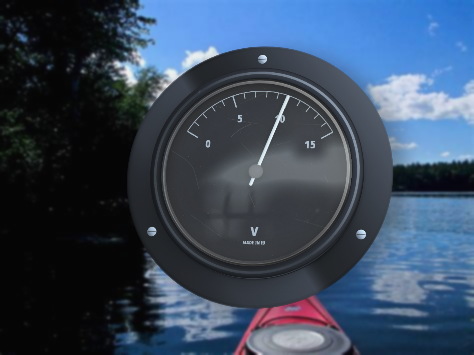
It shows 10 V
